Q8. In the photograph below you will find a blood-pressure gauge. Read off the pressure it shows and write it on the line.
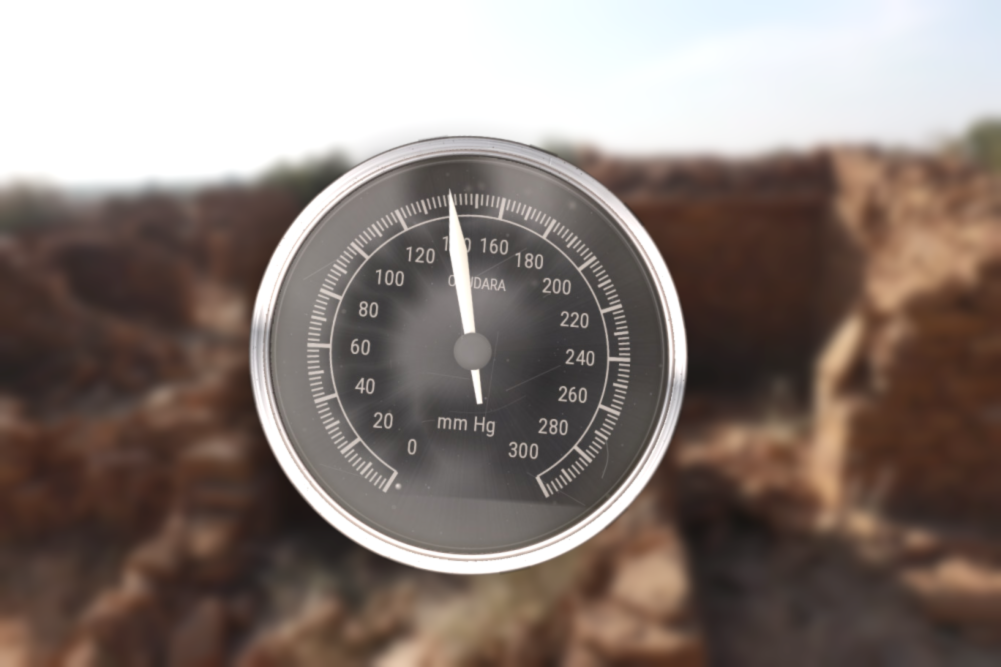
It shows 140 mmHg
